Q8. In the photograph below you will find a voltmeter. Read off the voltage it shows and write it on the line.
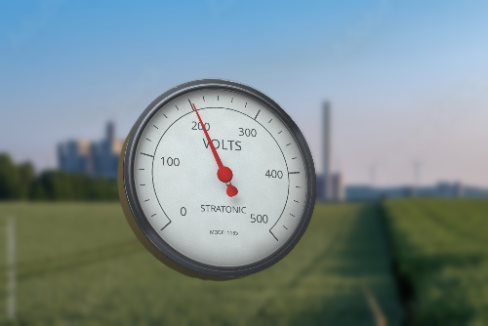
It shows 200 V
